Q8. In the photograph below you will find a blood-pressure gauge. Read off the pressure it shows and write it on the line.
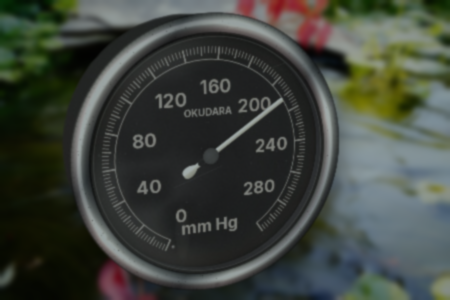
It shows 210 mmHg
